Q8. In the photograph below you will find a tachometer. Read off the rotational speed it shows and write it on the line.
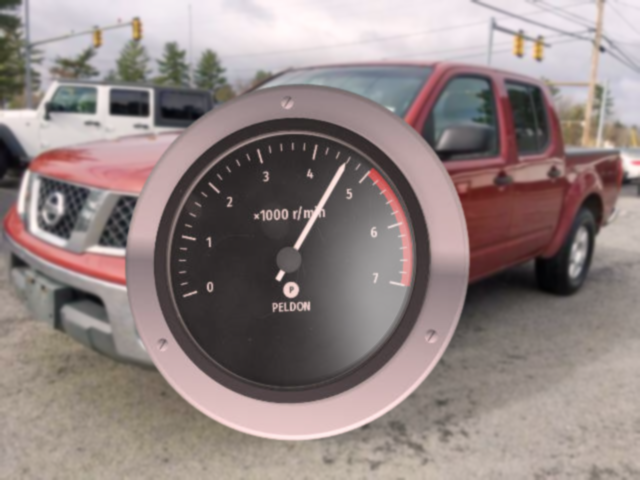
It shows 4600 rpm
